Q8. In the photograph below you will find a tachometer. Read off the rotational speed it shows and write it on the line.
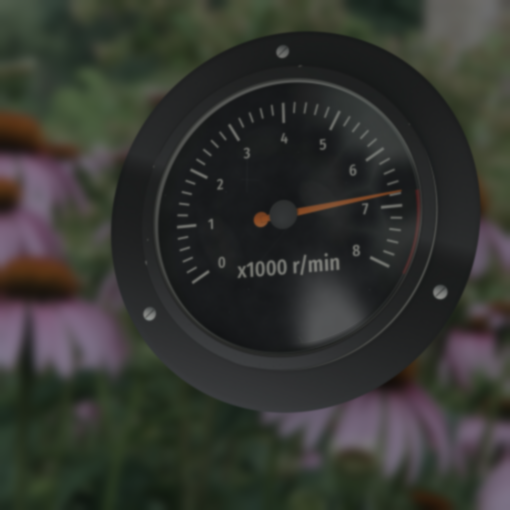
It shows 6800 rpm
